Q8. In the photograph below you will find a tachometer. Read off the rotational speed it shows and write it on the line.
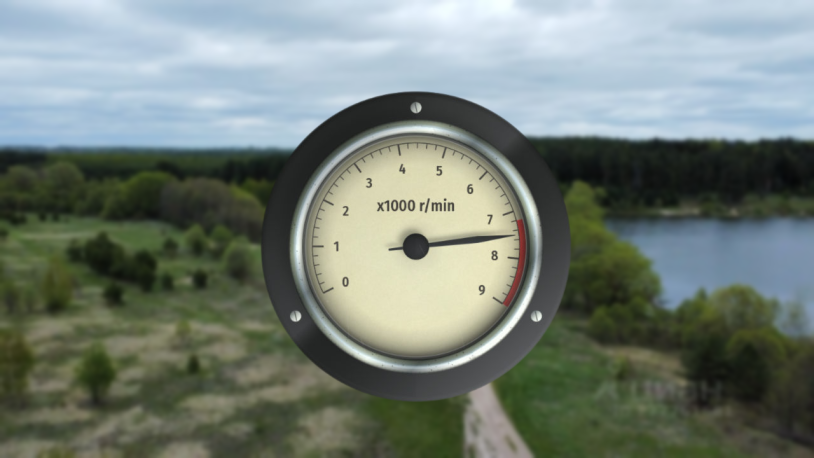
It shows 7500 rpm
